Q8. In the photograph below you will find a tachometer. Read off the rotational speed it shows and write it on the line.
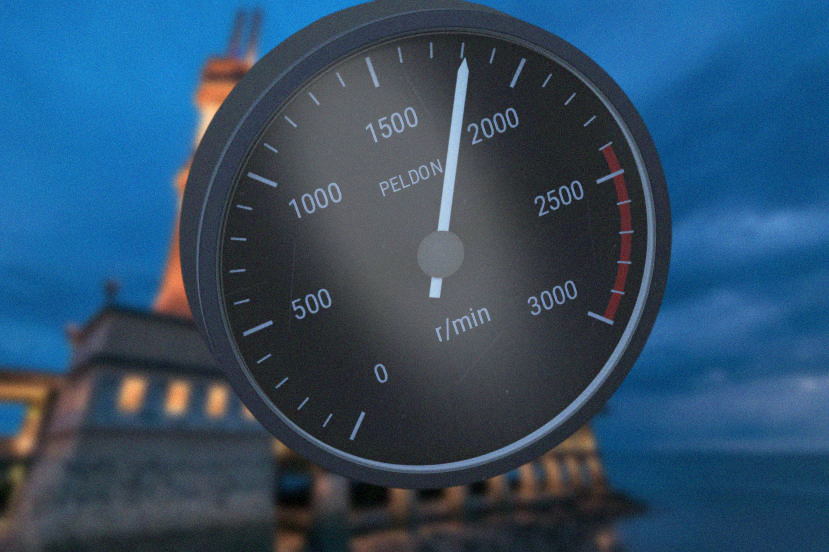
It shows 1800 rpm
